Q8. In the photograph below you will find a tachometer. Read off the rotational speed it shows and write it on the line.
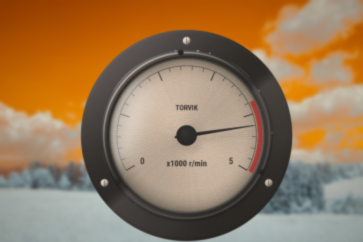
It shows 4200 rpm
